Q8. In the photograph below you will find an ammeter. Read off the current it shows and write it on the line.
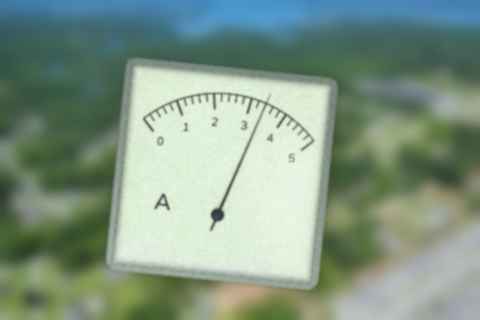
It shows 3.4 A
